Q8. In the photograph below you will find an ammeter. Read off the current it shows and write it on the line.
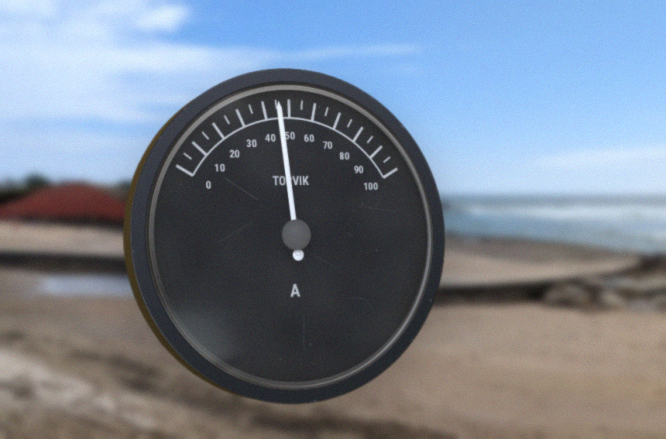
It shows 45 A
